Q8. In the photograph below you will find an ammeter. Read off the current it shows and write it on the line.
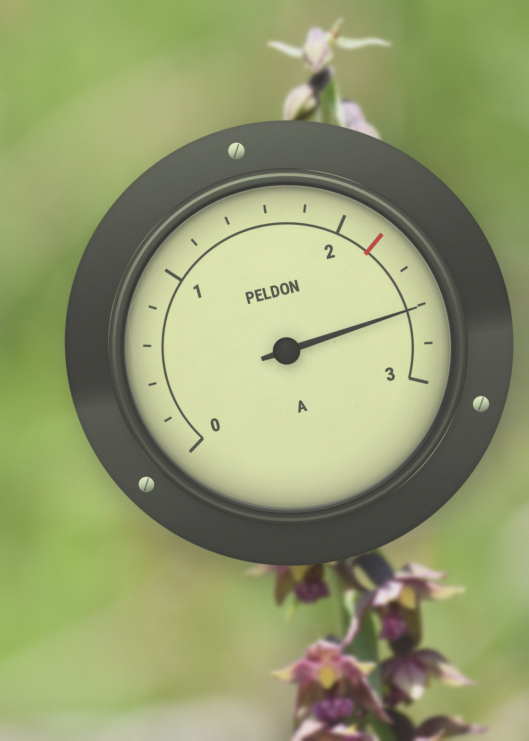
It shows 2.6 A
